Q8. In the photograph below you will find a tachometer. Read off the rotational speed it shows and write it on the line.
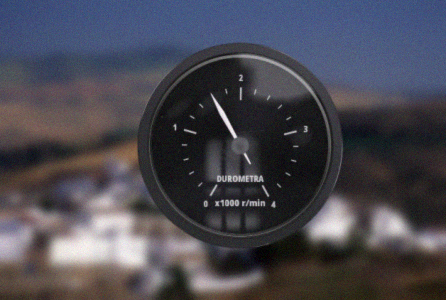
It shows 1600 rpm
